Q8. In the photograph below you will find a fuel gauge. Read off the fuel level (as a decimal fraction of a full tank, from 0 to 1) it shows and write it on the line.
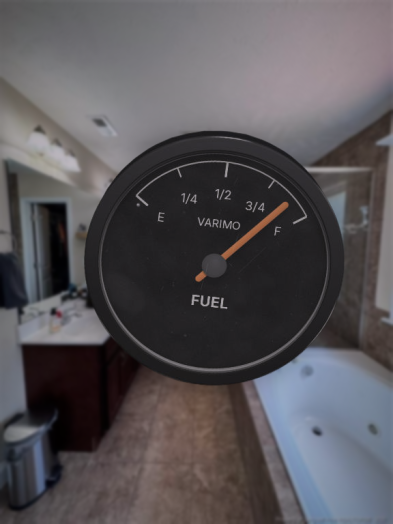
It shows 0.875
